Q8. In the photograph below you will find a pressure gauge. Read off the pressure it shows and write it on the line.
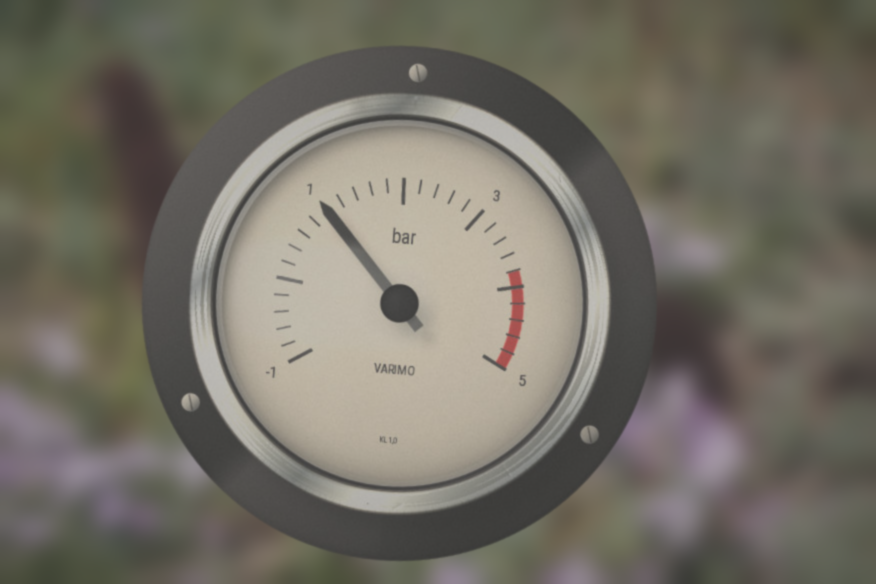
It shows 1 bar
